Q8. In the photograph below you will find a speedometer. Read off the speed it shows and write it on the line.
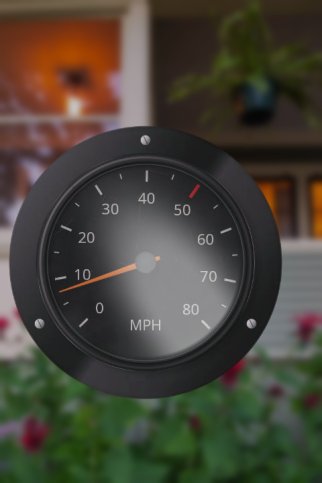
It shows 7.5 mph
